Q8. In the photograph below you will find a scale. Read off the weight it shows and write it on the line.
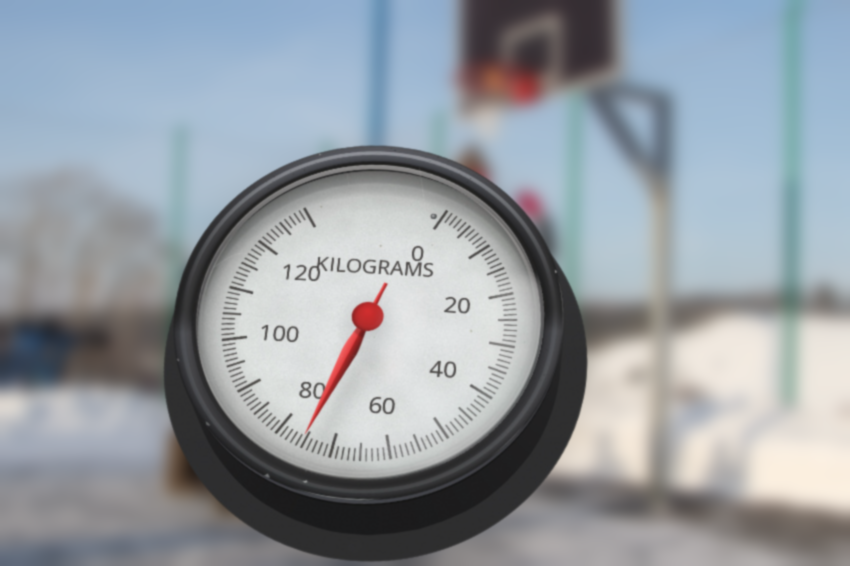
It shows 75 kg
